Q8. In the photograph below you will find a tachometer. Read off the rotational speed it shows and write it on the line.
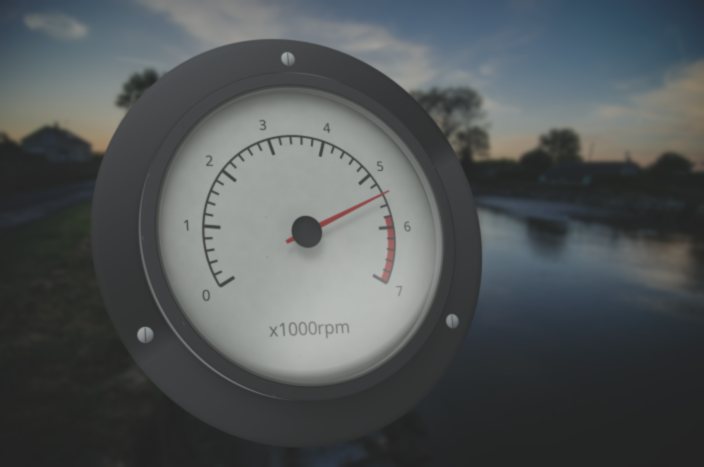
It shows 5400 rpm
